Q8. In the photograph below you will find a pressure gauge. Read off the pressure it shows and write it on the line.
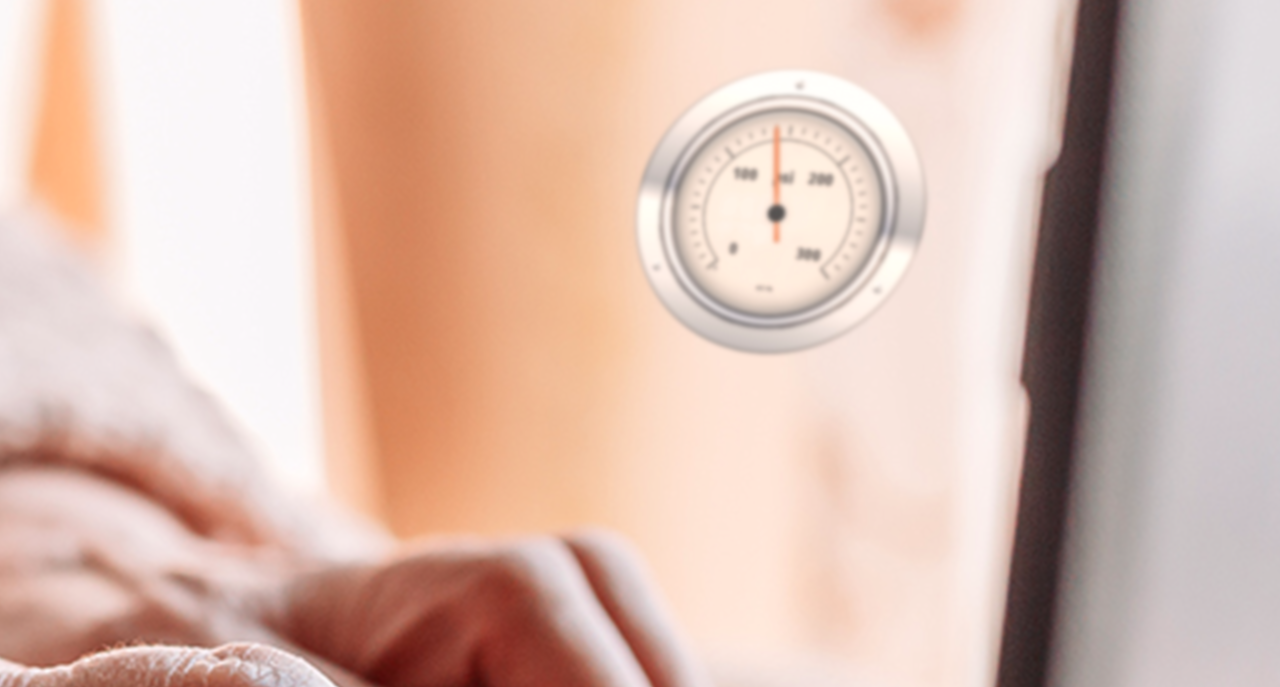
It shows 140 psi
